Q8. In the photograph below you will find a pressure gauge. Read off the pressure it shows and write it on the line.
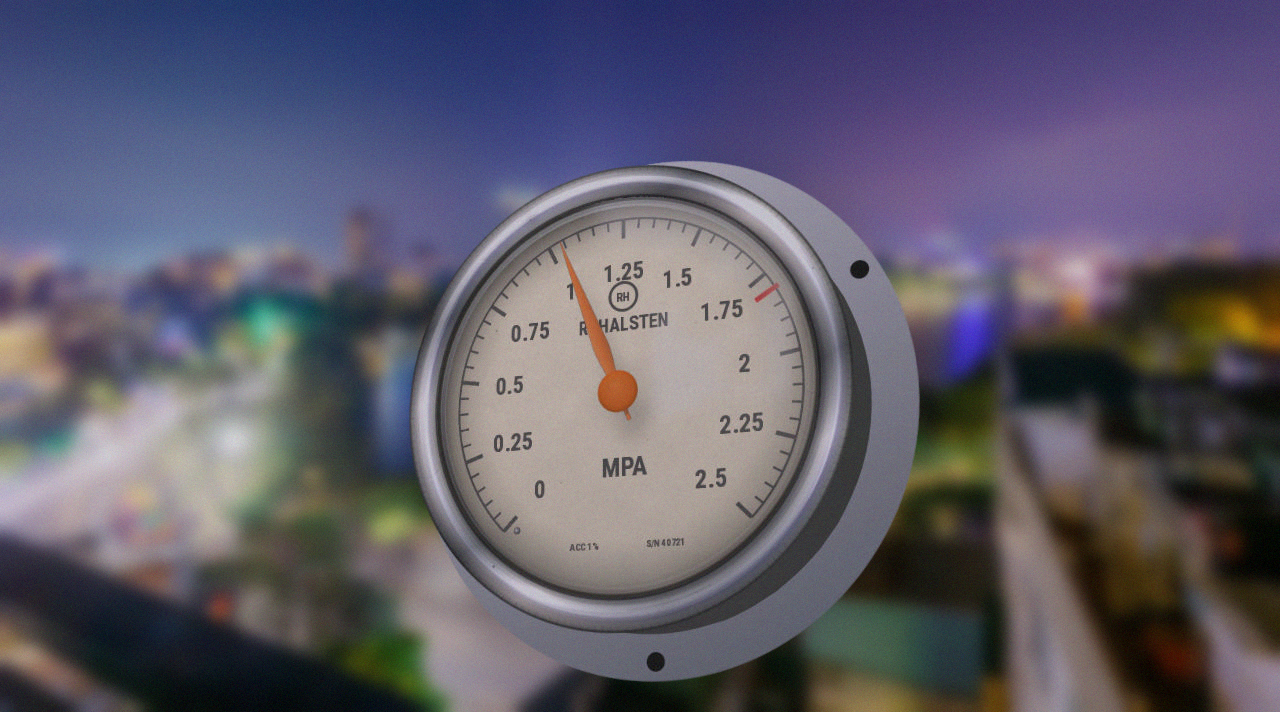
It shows 1.05 MPa
